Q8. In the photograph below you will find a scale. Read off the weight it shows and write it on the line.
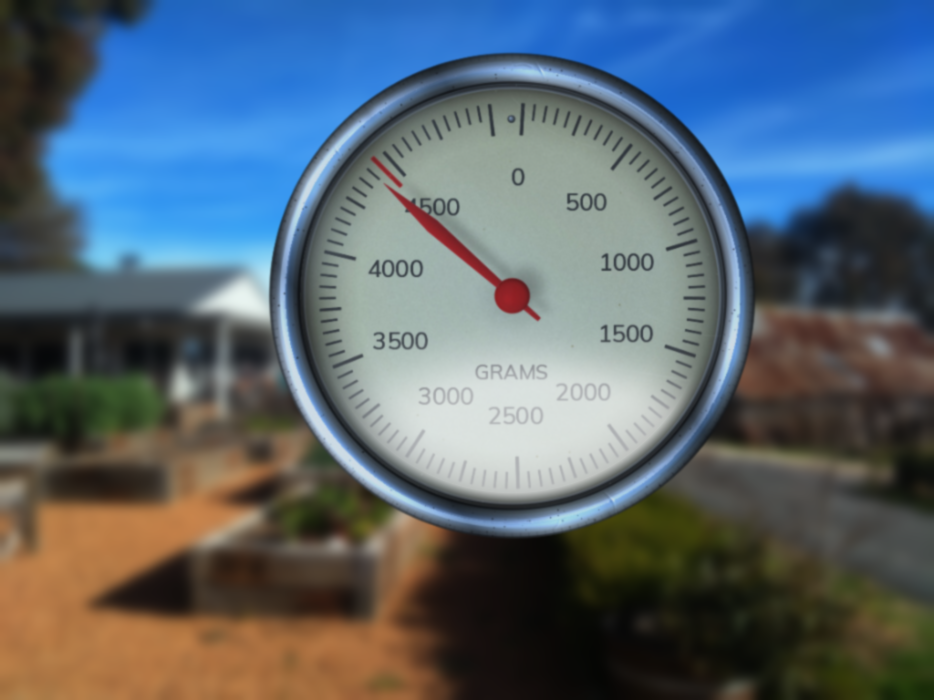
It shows 4400 g
